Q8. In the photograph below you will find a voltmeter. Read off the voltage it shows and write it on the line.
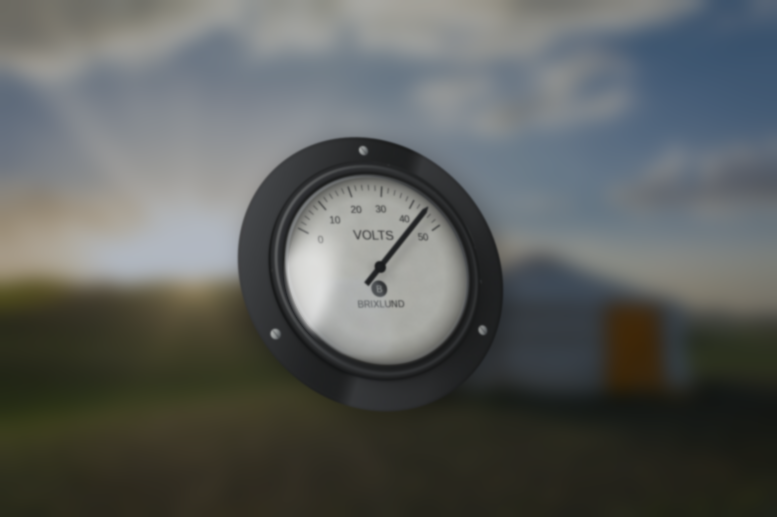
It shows 44 V
